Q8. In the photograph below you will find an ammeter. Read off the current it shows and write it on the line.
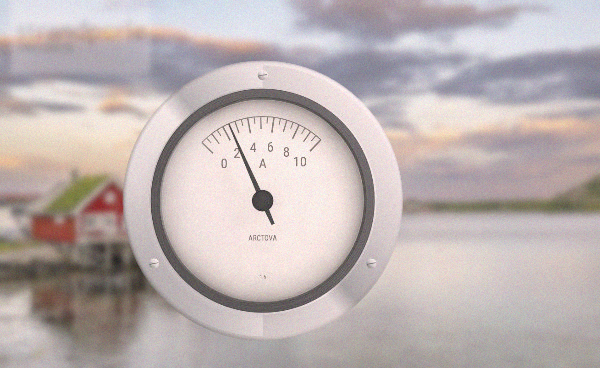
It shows 2.5 A
